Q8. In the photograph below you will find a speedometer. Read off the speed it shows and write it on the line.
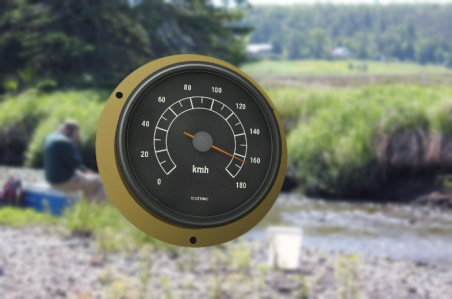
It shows 165 km/h
